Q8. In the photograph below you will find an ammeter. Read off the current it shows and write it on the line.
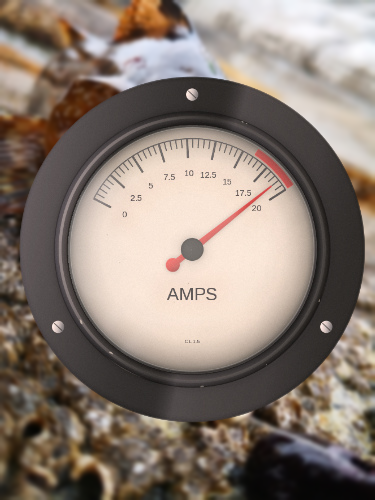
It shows 19 A
